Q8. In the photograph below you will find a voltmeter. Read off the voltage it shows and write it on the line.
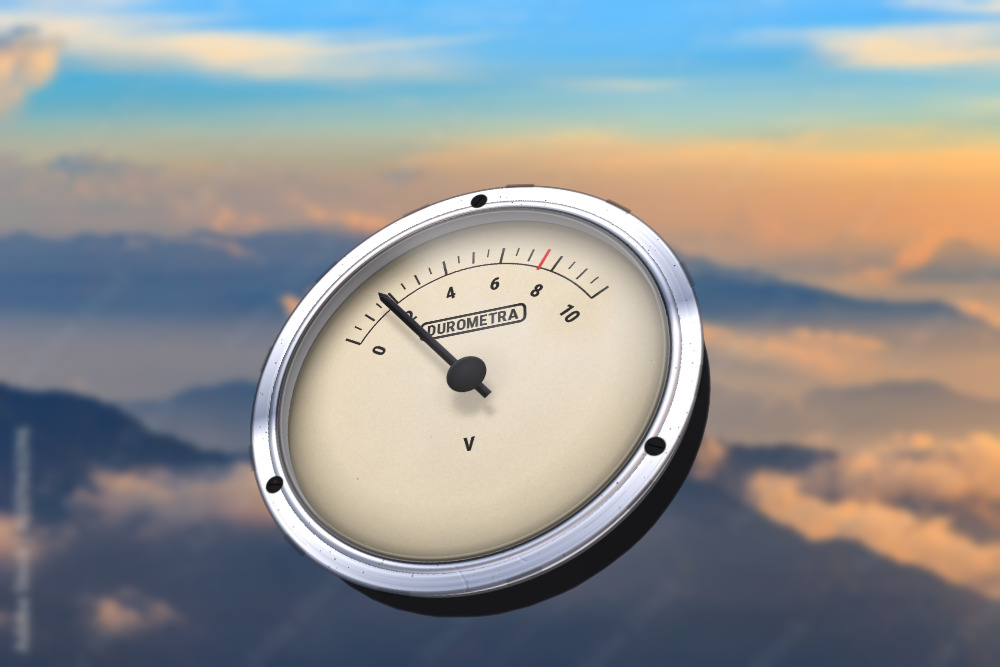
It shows 1.75 V
